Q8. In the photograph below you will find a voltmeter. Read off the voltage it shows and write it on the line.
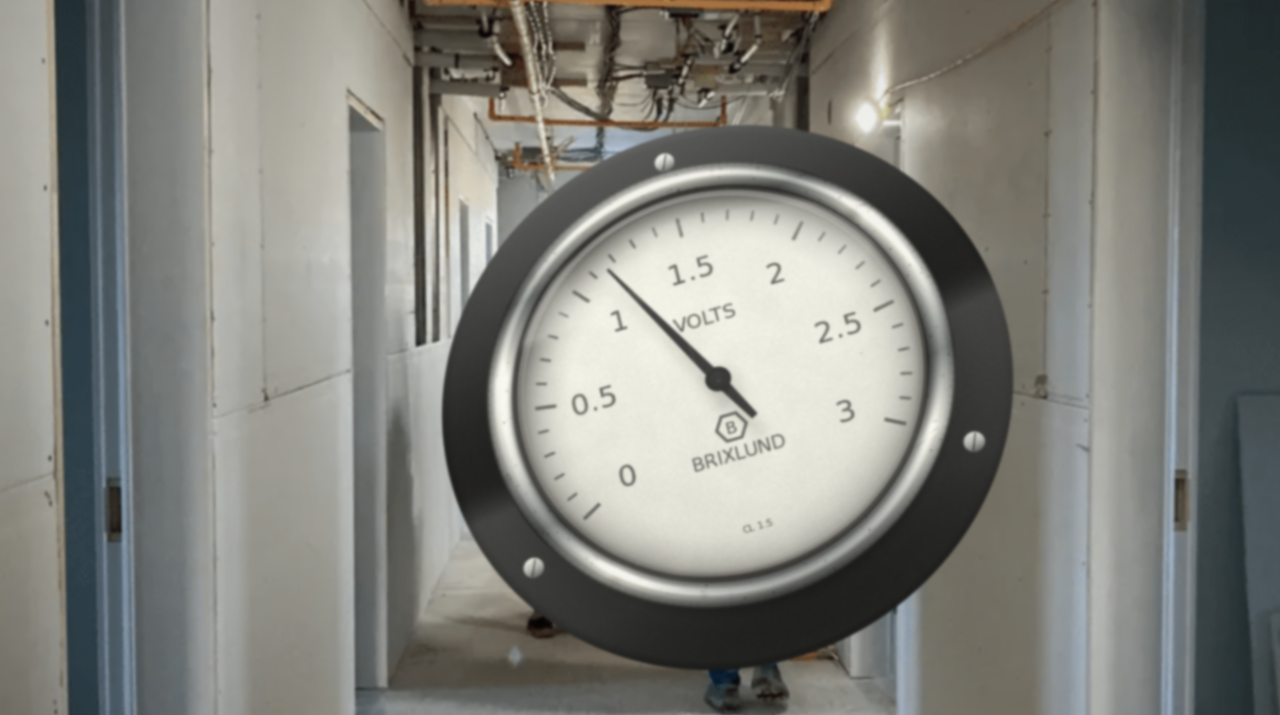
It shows 1.15 V
